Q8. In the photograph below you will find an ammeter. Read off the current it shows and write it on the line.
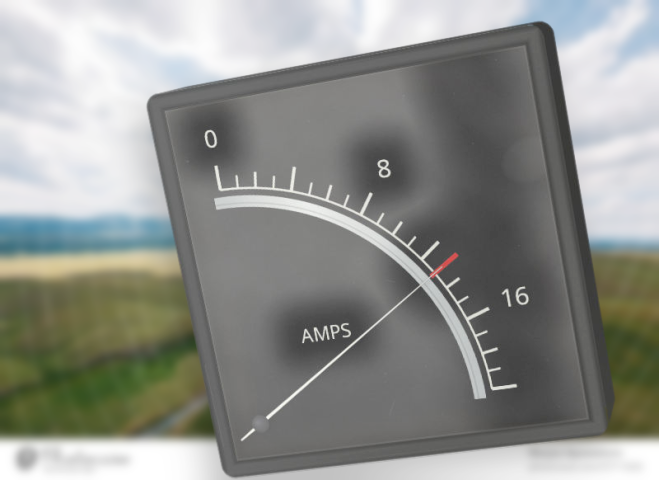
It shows 13 A
